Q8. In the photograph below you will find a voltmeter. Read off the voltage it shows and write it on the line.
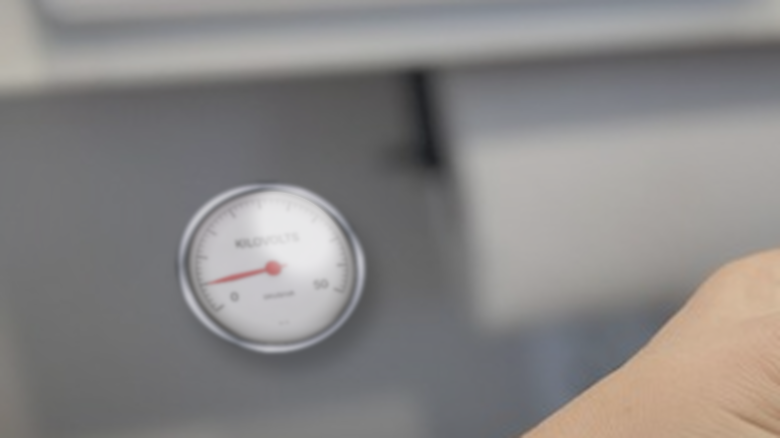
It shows 5 kV
